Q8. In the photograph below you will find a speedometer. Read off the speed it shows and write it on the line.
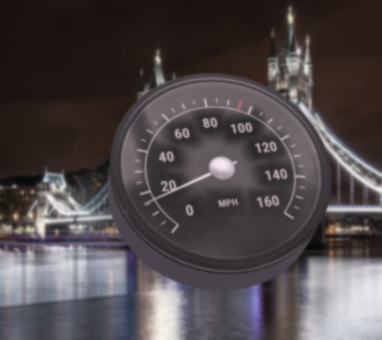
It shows 15 mph
